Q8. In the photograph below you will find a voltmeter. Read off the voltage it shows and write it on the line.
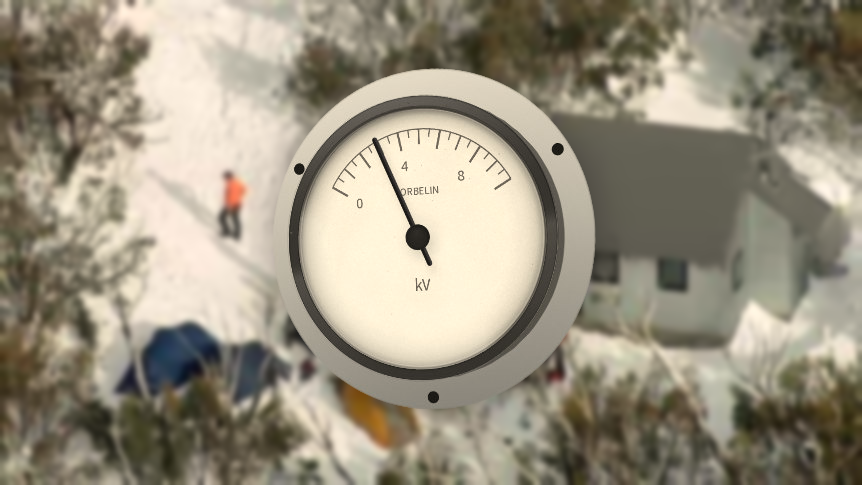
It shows 3 kV
